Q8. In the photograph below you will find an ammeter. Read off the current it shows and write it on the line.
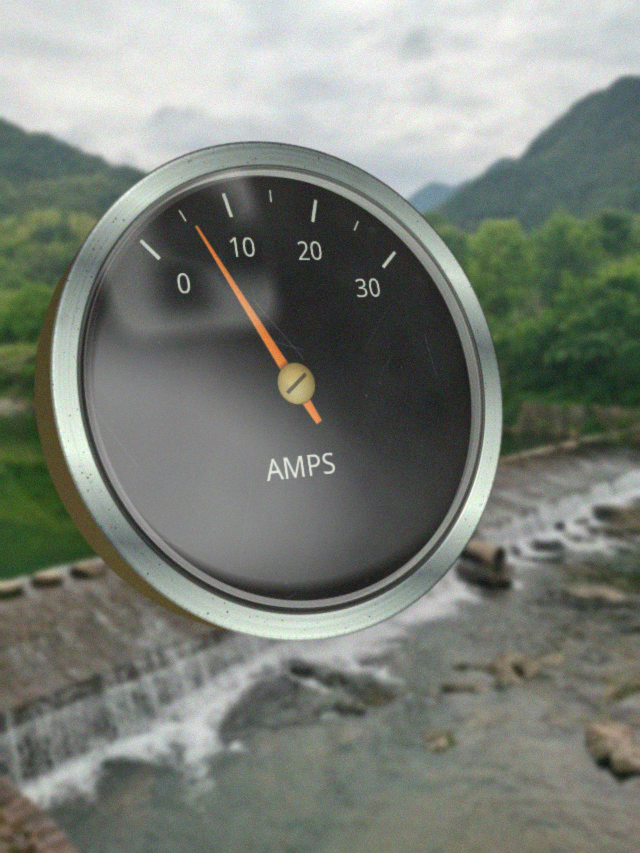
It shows 5 A
